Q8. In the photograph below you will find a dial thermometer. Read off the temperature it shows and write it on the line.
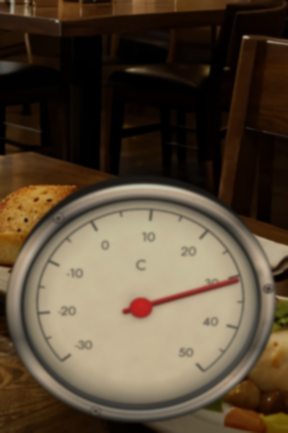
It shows 30 °C
